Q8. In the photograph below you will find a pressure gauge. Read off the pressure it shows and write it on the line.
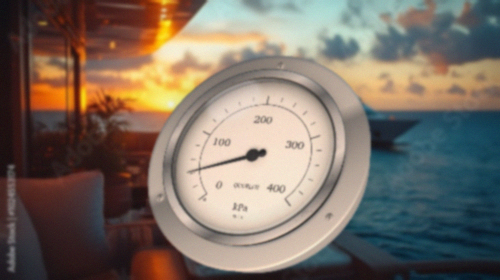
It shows 40 kPa
